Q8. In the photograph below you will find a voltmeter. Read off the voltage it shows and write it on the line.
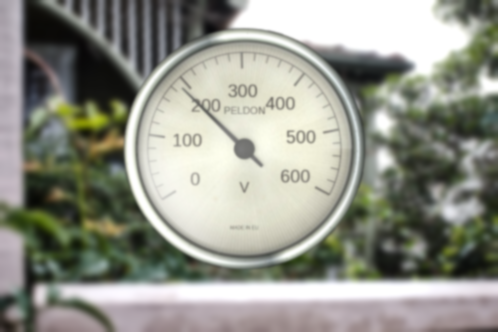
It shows 190 V
